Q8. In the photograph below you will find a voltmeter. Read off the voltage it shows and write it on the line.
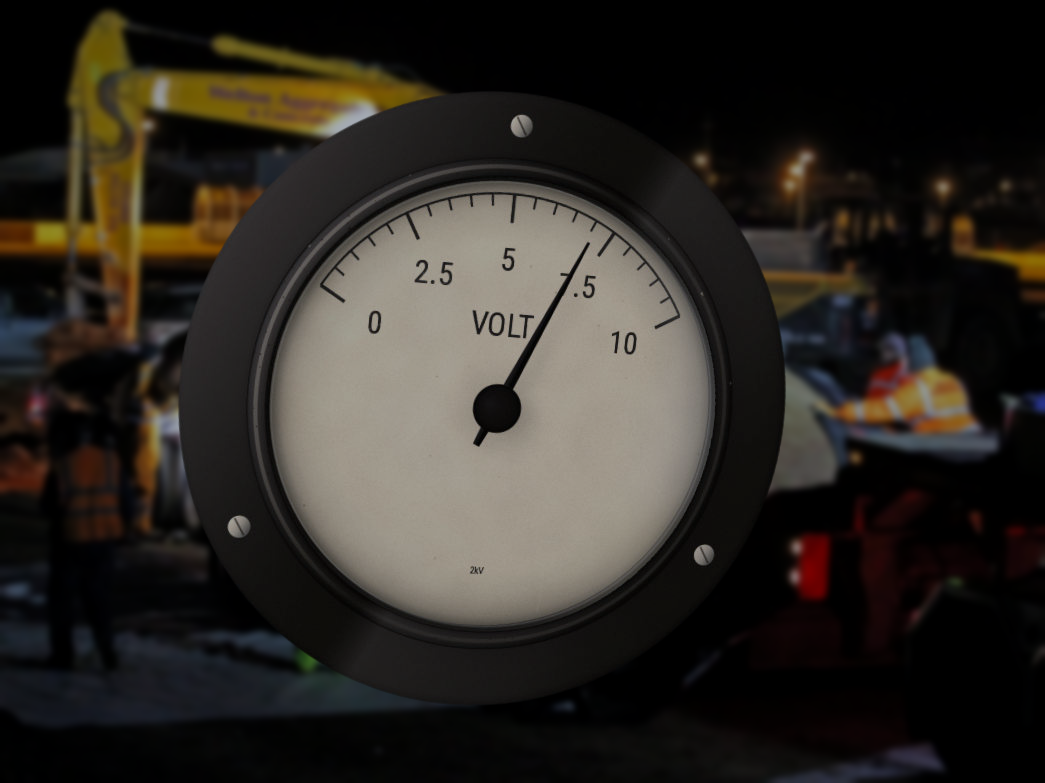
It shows 7 V
